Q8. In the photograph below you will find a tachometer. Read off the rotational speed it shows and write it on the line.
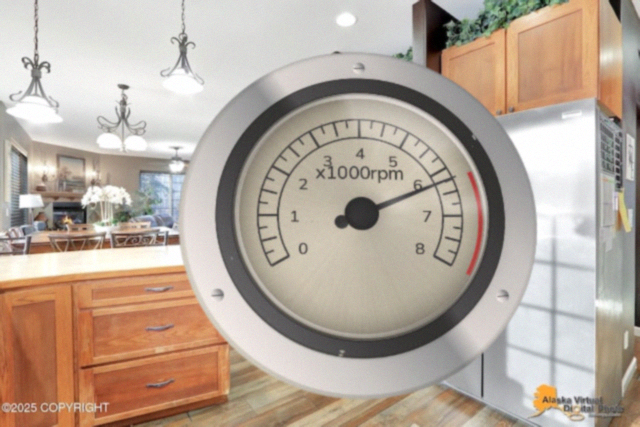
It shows 6250 rpm
